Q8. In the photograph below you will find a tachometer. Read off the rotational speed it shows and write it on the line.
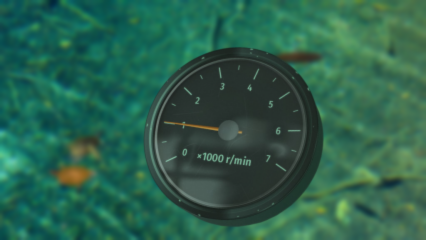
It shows 1000 rpm
